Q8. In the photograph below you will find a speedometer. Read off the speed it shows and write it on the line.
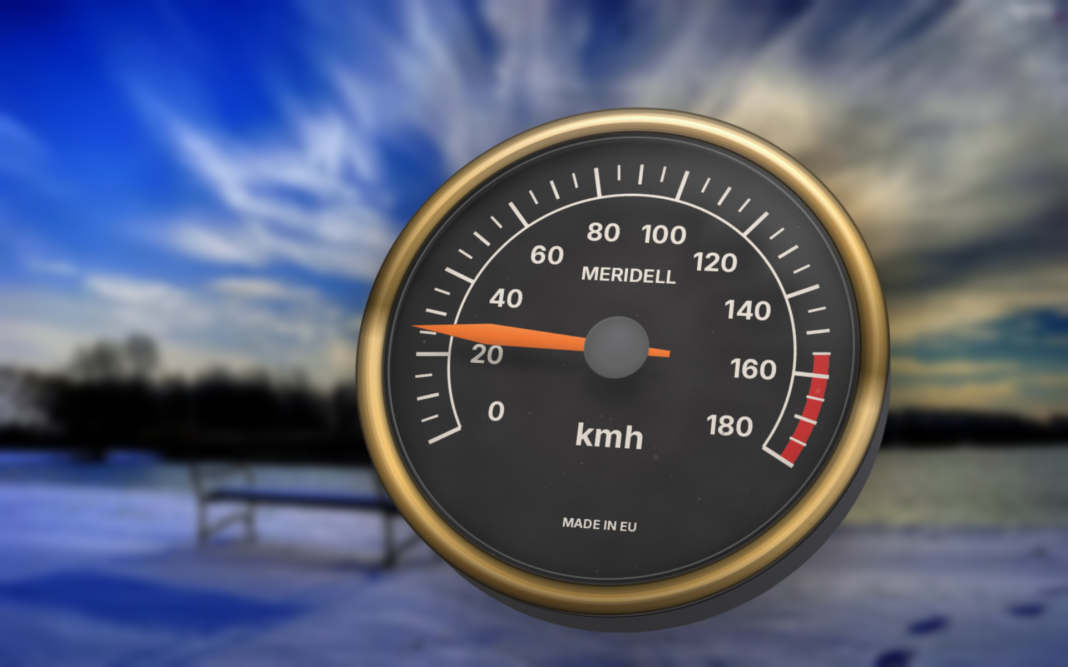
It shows 25 km/h
